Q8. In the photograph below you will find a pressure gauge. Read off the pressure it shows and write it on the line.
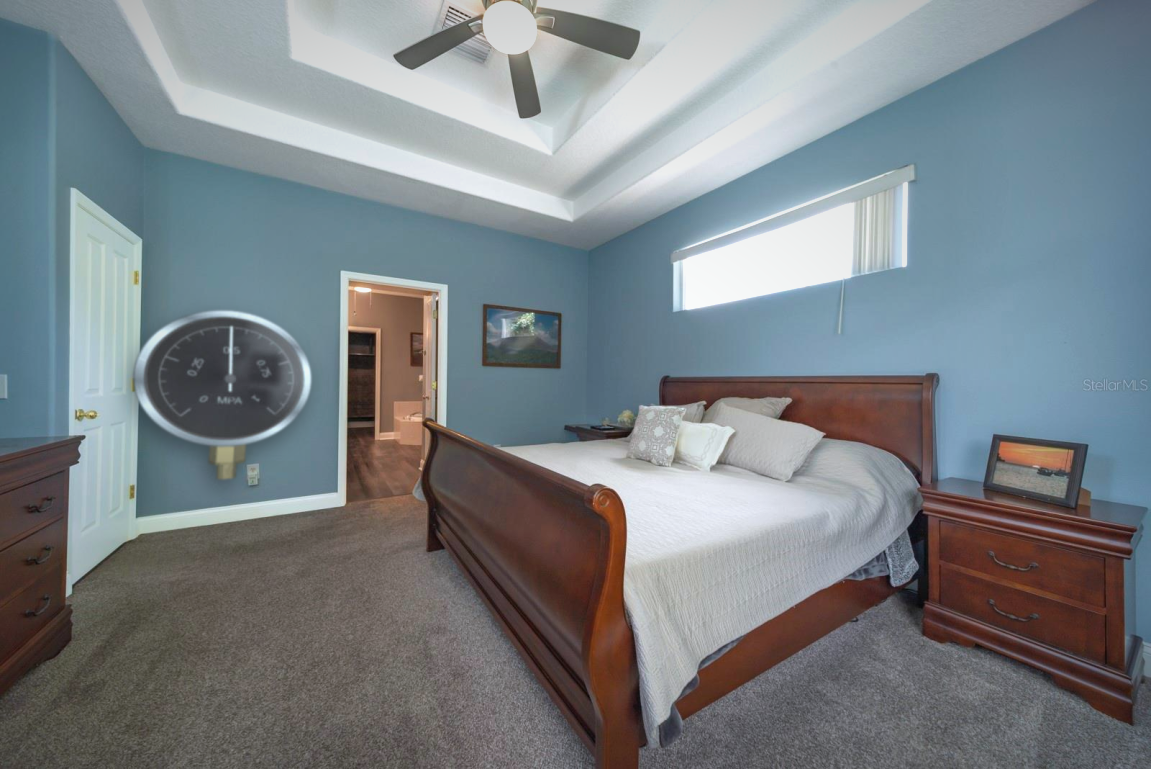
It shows 0.5 MPa
